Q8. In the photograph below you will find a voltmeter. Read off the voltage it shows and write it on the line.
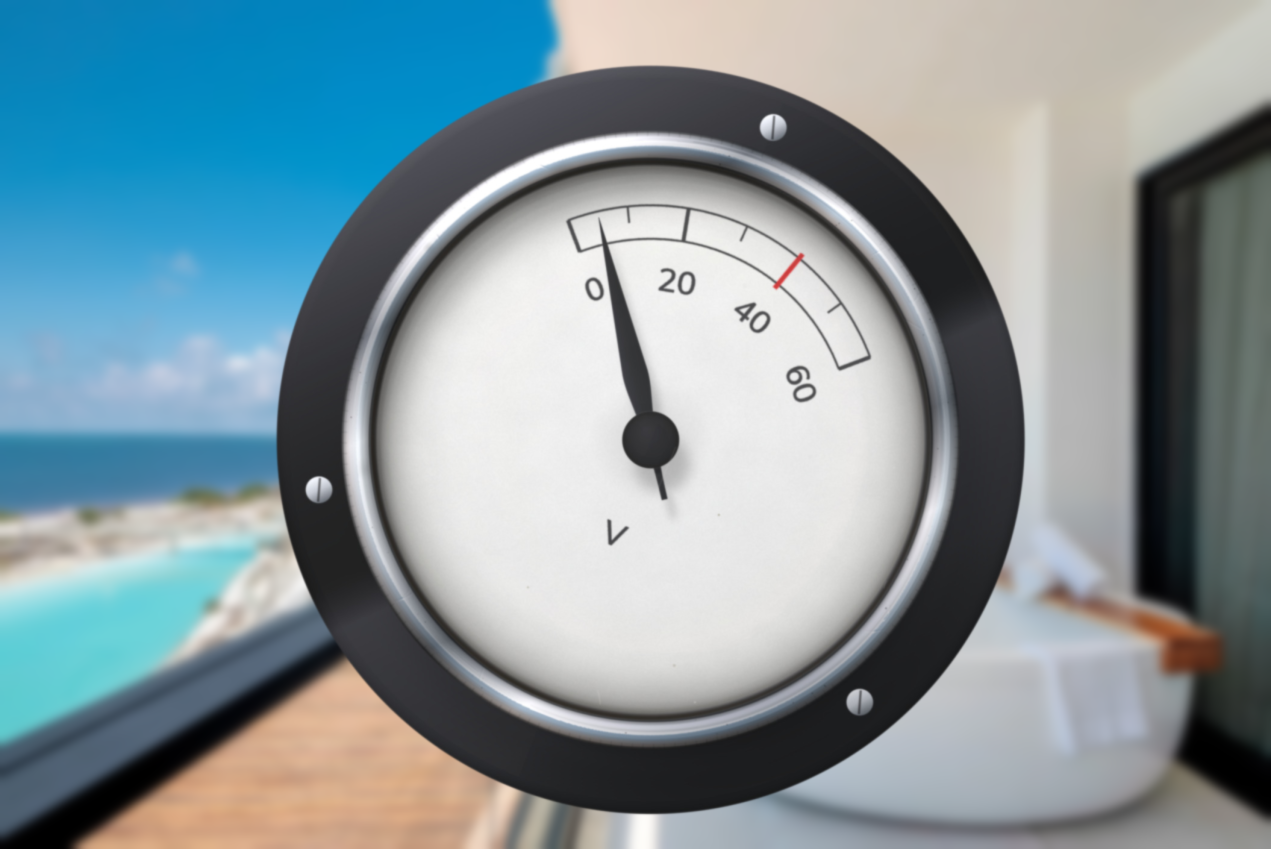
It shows 5 V
